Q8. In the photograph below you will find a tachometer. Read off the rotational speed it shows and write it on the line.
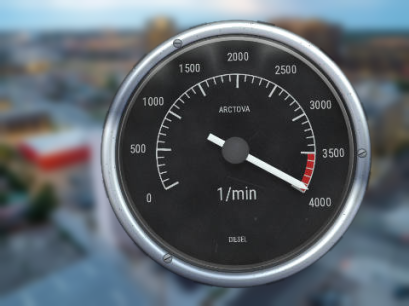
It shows 3950 rpm
